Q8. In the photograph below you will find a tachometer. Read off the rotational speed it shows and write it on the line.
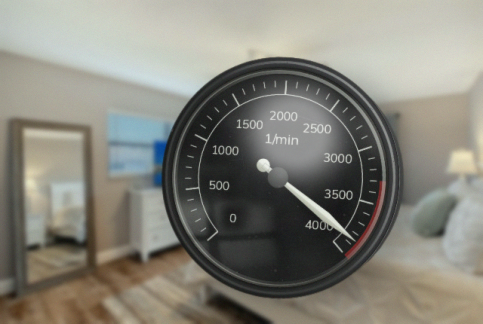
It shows 3850 rpm
